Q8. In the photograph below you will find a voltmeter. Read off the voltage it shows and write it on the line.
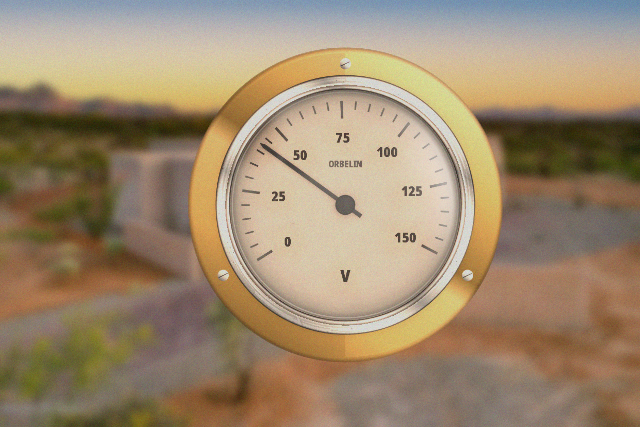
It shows 42.5 V
